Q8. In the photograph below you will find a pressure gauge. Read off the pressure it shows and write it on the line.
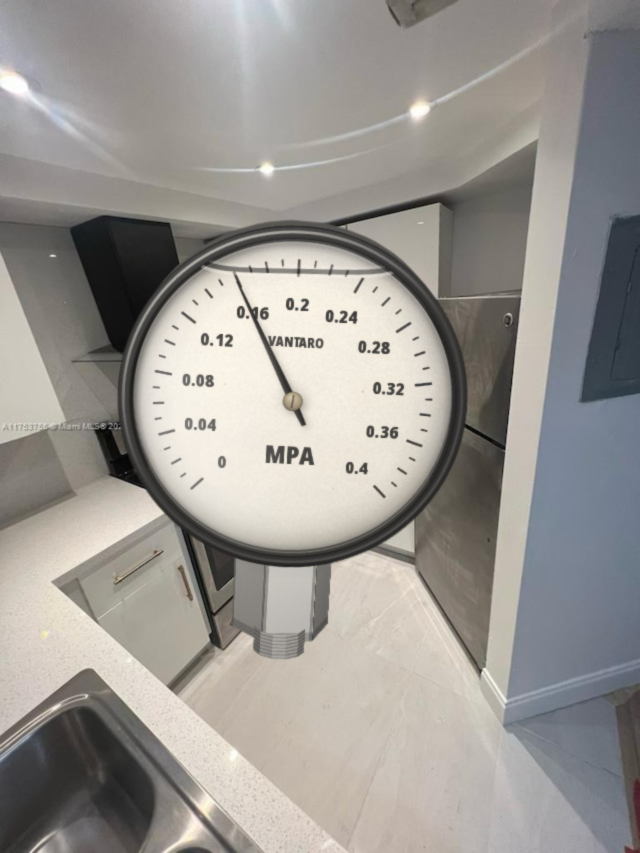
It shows 0.16 MPa
